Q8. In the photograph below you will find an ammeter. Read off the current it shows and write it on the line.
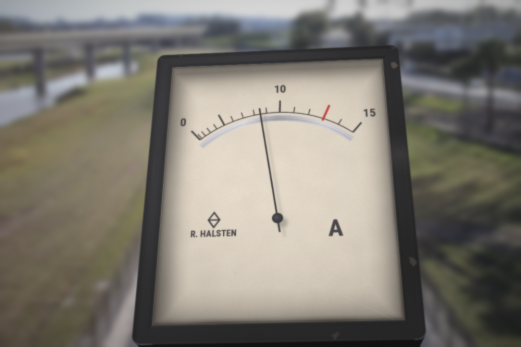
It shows 8.5 A
